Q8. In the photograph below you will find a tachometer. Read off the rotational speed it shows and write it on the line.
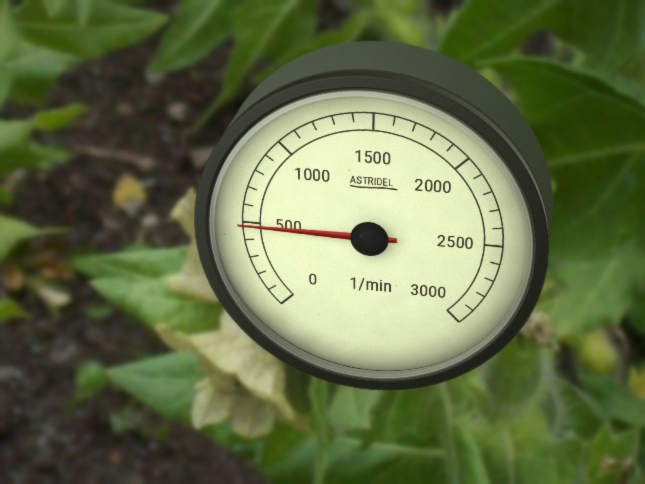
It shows 500 rpm
